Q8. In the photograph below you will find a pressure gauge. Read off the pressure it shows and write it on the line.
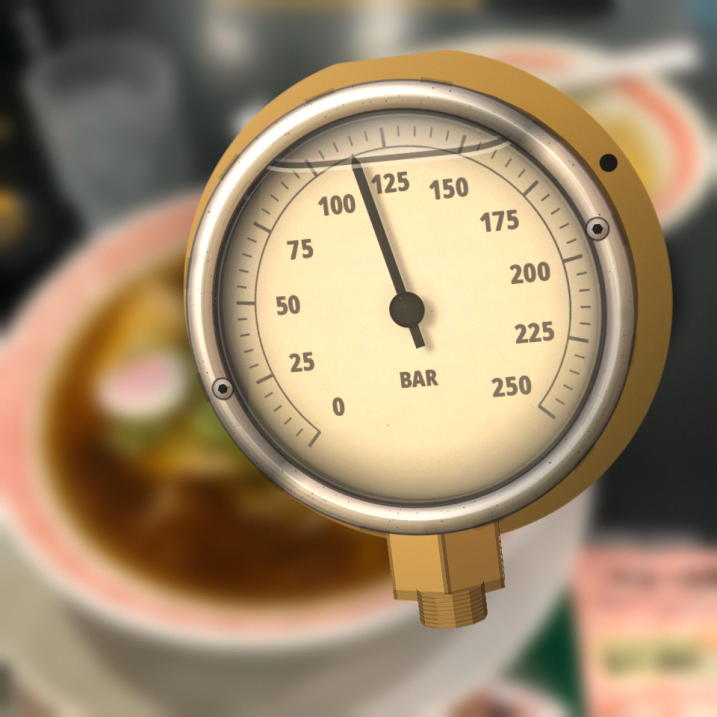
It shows 115 bar
